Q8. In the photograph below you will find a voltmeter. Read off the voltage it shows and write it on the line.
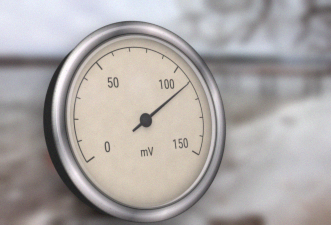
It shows 110 mV
